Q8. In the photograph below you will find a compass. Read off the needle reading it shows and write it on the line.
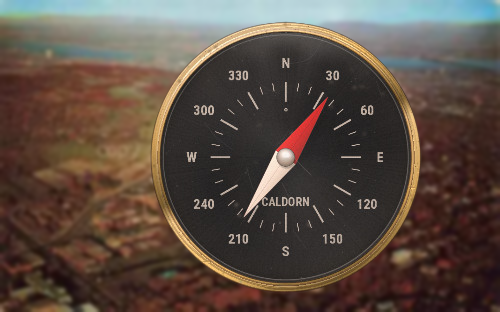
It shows 35 °
